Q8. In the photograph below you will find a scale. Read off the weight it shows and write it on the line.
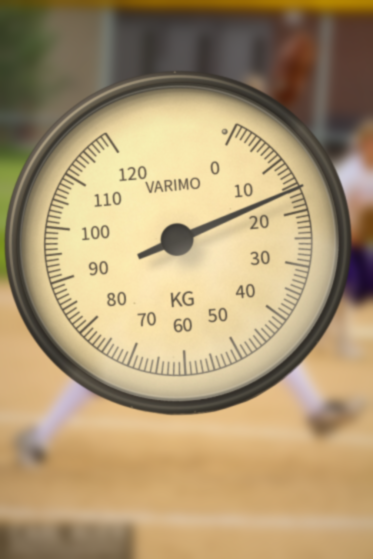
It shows 16 kg
